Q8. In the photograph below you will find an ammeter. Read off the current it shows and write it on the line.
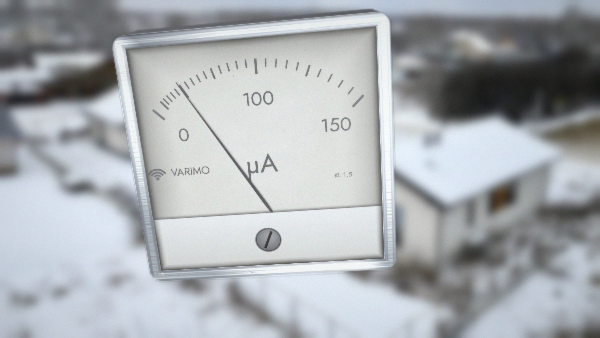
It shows 50 µA
